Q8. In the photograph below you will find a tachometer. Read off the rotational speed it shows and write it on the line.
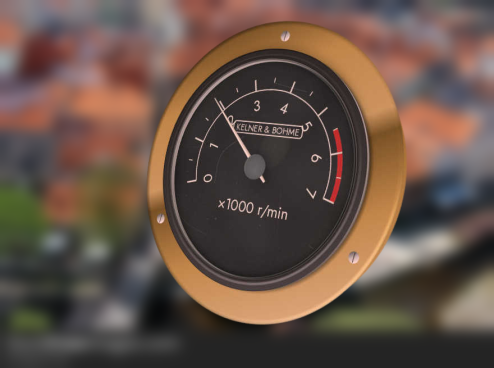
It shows 2000 rpm
